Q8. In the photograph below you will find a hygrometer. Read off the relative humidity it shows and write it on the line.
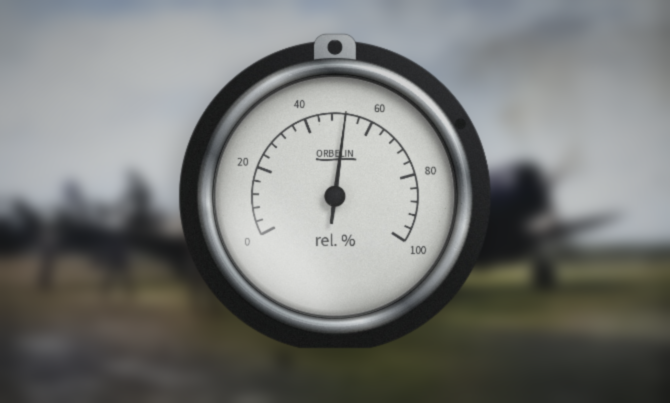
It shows 52 %
